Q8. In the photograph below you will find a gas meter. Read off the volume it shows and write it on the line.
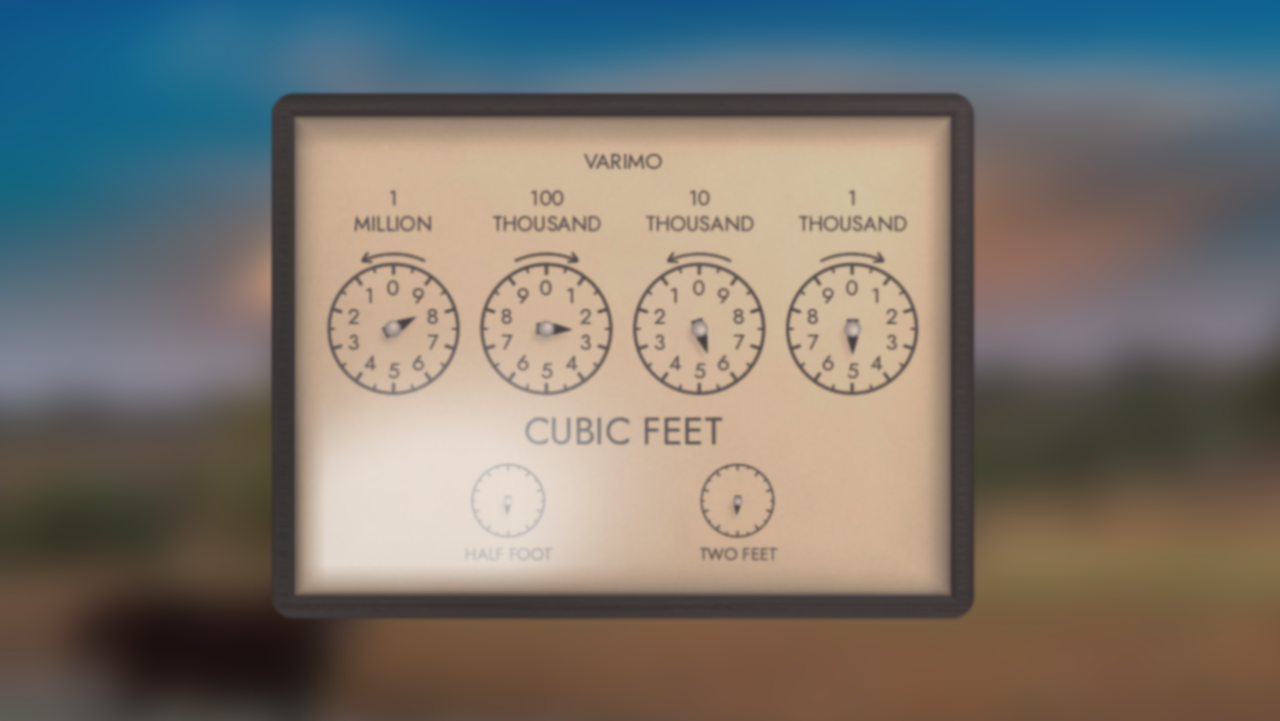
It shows 825500 ft³
